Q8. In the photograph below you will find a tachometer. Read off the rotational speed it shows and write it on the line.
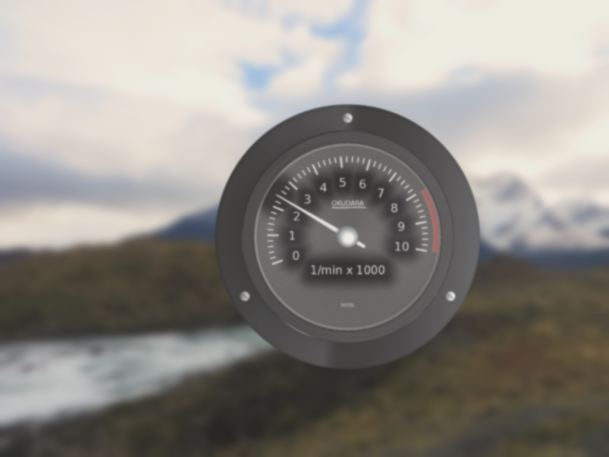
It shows 2400 rpm
